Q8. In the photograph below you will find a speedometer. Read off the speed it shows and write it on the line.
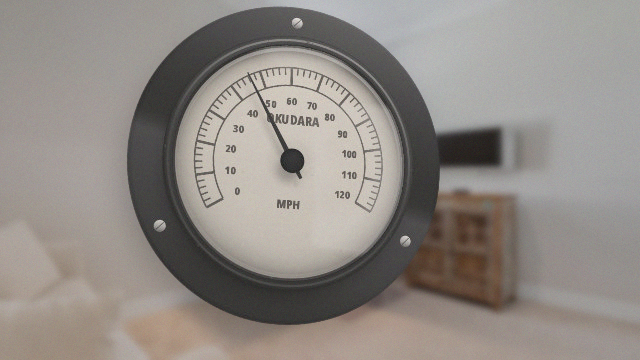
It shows 46 mph
